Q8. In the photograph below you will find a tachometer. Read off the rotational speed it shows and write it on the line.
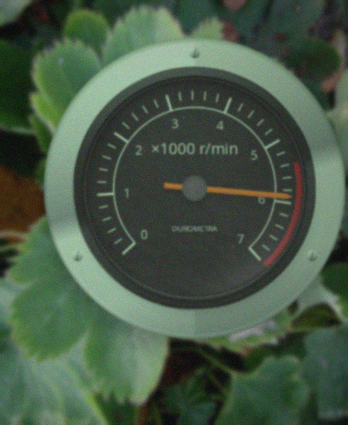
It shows 5900 rpm
